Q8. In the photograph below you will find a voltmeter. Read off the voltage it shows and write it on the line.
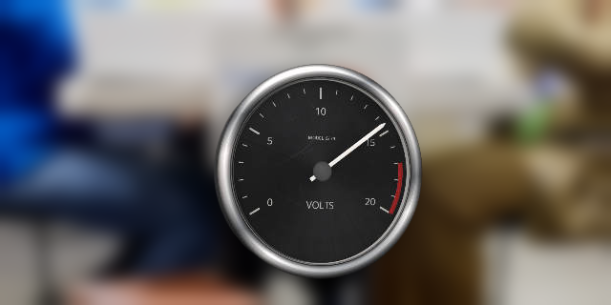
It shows 14.5 V
